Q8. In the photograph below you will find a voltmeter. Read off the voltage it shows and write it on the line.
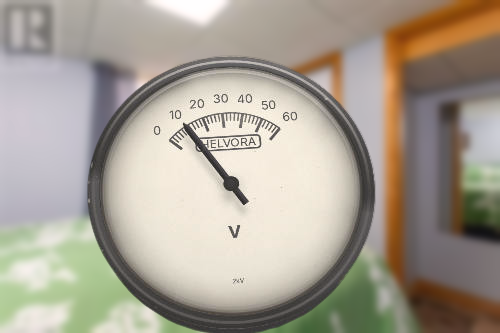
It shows 10 V
